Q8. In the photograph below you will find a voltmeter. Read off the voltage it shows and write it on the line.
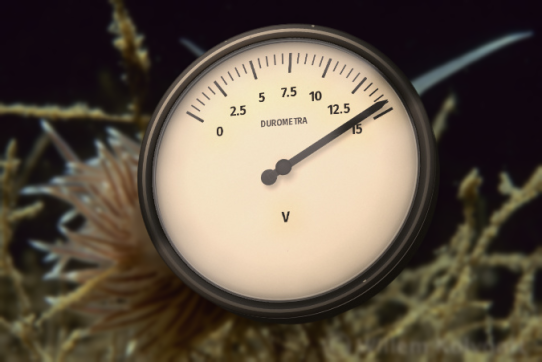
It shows 14.5 V
